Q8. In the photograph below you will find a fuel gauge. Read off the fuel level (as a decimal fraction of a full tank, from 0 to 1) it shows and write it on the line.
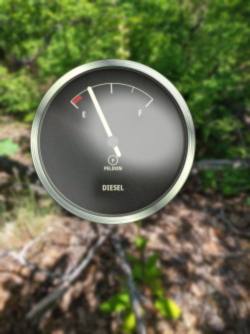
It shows 0.25
